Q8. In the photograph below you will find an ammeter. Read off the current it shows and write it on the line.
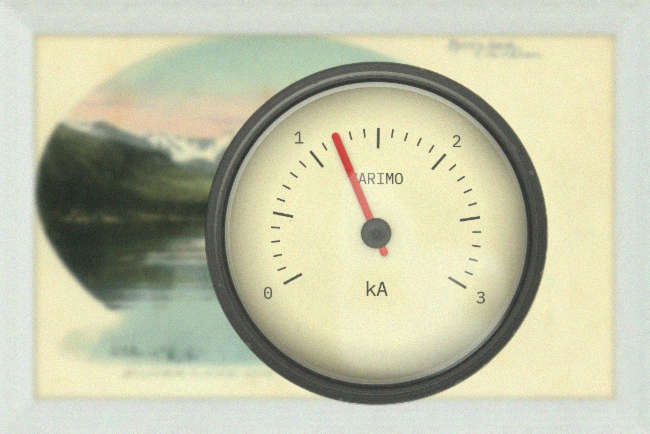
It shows 1.2 kA
